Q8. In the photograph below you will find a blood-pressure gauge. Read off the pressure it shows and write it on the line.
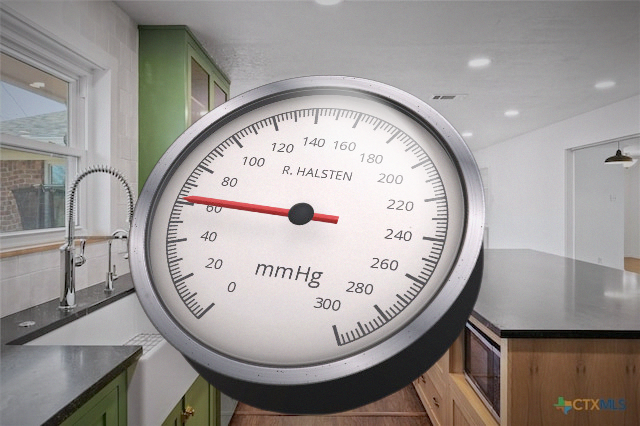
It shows 60 mmHg
